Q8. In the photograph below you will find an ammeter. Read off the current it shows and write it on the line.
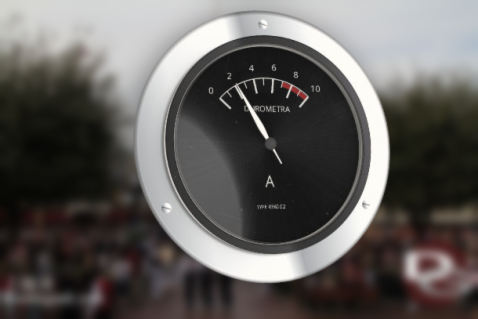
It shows 2 A
